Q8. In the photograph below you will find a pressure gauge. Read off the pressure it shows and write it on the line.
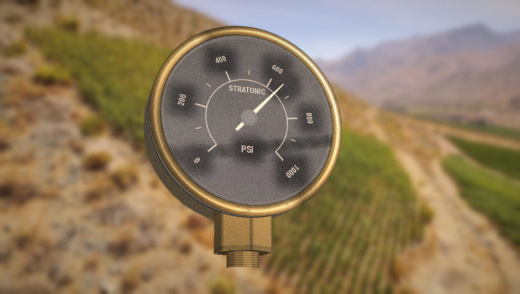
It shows 650 psi
